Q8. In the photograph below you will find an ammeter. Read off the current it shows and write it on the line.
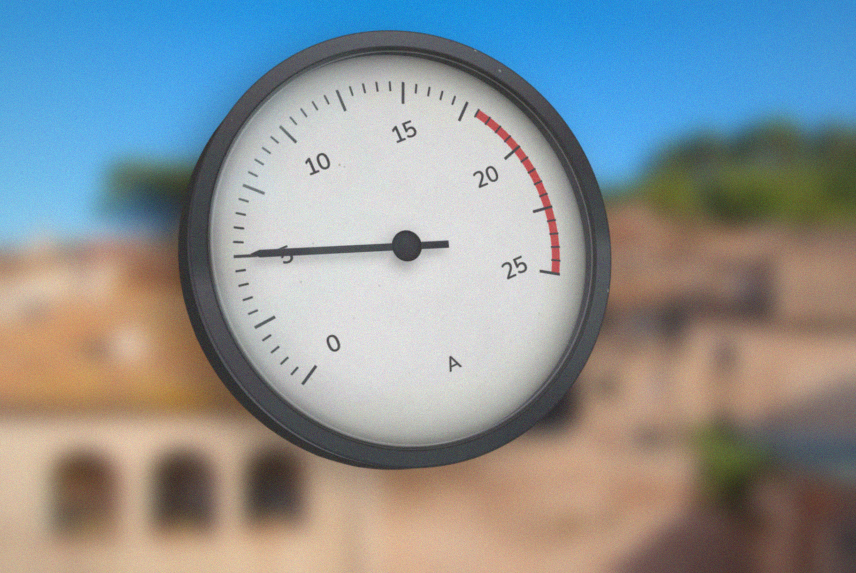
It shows 5 A
